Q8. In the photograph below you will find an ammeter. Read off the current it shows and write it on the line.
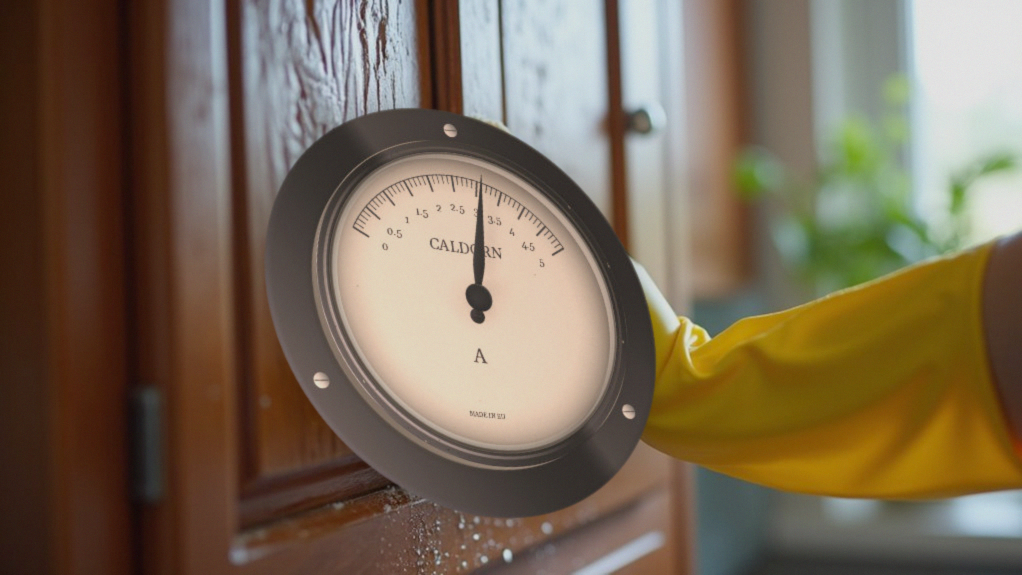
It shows 3 A
